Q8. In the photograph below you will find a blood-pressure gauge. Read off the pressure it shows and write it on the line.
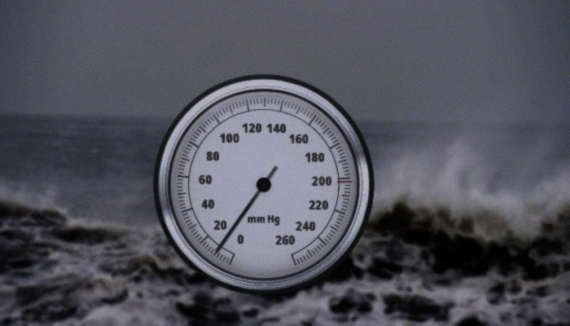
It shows 10 mmHg
